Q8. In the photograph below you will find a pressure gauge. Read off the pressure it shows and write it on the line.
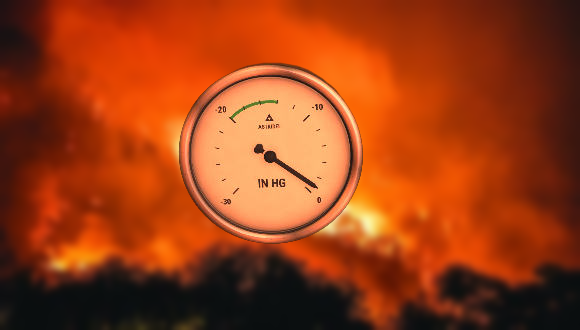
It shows -1 inHg
